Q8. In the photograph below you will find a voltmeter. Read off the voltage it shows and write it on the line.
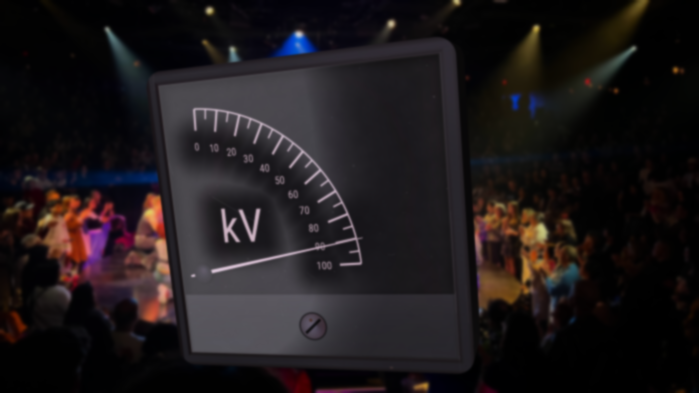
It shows 90 kV
